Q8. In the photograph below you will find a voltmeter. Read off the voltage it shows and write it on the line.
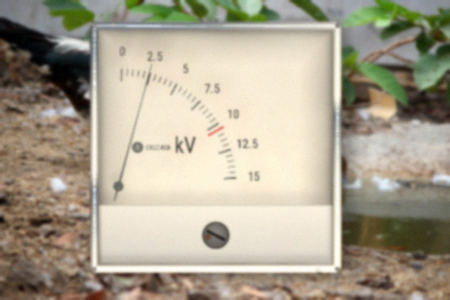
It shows 2.5 kV
